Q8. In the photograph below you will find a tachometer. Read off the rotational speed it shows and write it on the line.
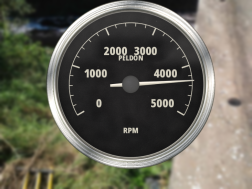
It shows 4300 rpm
